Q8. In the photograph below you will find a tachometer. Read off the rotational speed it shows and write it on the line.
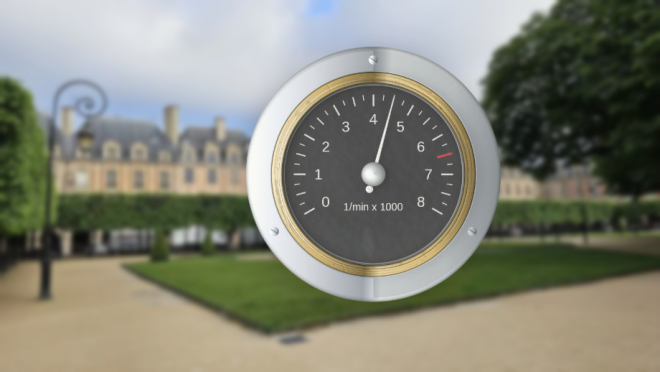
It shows 4500 rpm
